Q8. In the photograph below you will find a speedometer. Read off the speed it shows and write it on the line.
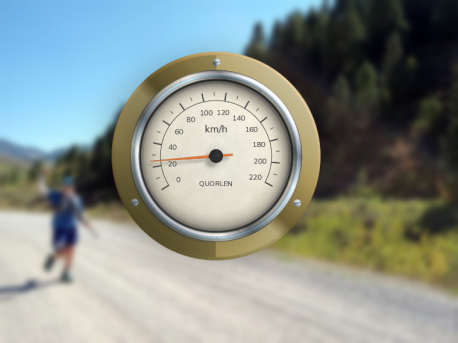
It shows 25 km/h
